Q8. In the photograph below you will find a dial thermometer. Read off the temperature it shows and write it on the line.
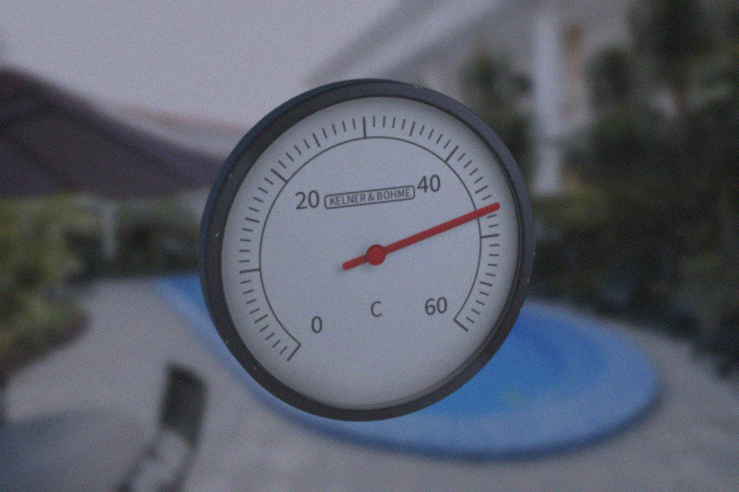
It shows 47 °C
